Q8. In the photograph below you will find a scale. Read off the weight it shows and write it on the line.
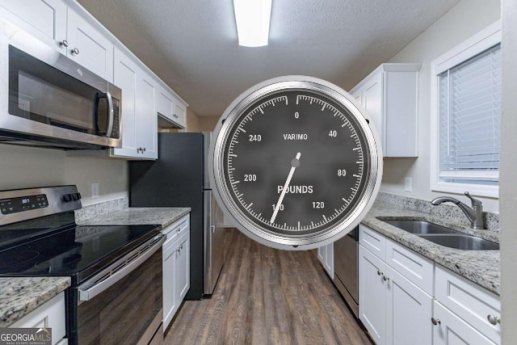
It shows 160 lb
